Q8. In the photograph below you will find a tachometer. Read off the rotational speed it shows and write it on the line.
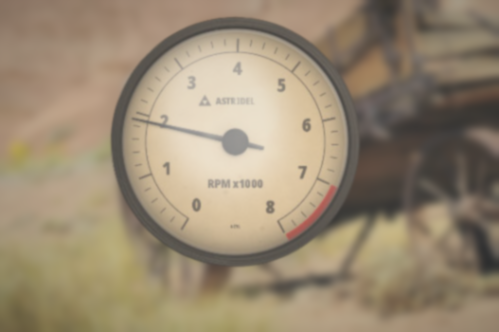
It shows 1900 rpm
